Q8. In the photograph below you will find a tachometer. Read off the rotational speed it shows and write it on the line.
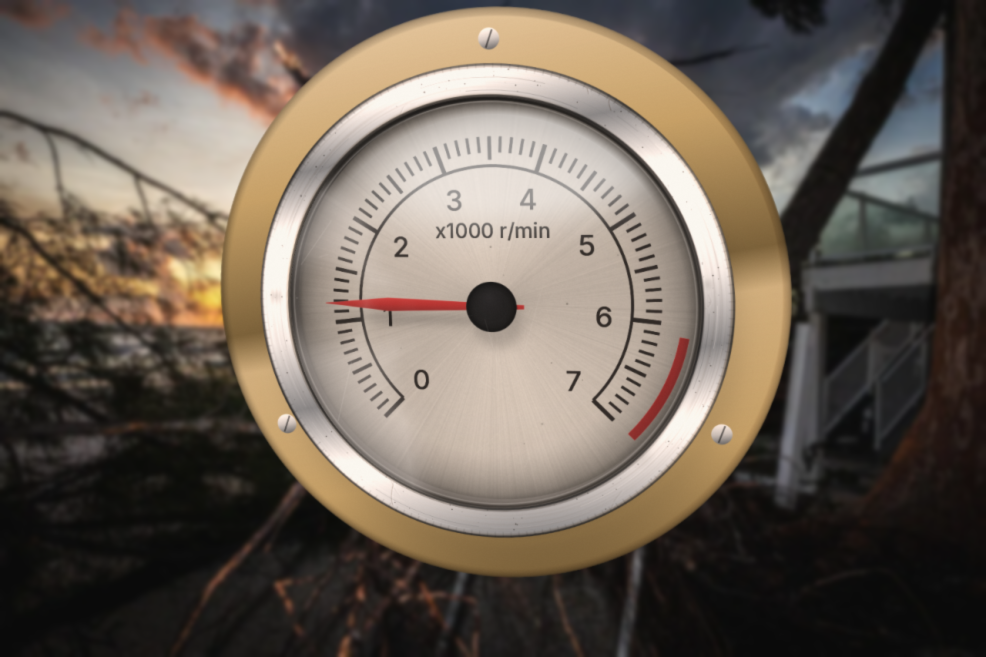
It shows 1200 rpm
